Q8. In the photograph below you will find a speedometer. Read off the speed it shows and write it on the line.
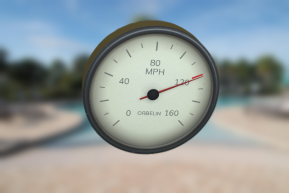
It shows 120 mph
